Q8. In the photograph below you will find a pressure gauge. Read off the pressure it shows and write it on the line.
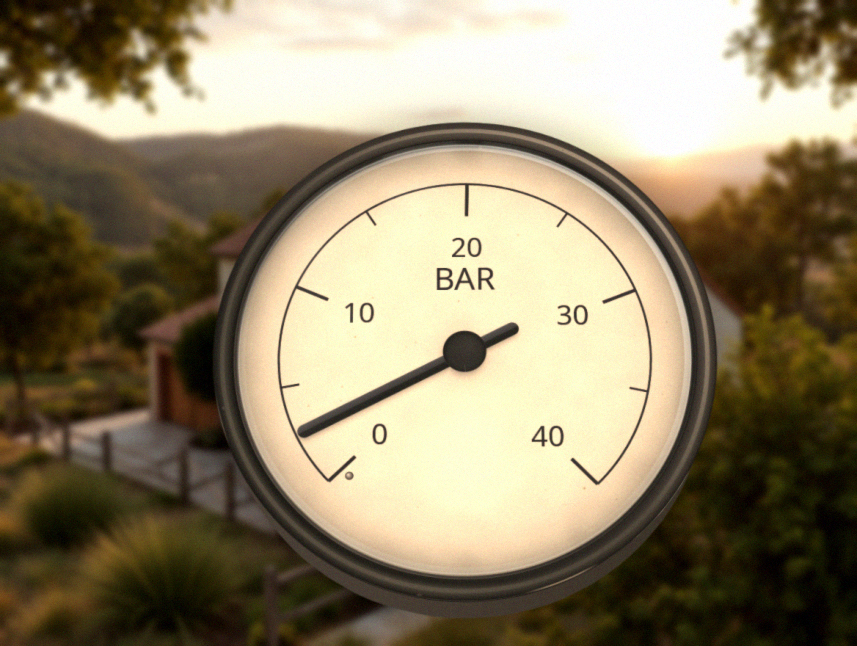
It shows 2.5 bar
